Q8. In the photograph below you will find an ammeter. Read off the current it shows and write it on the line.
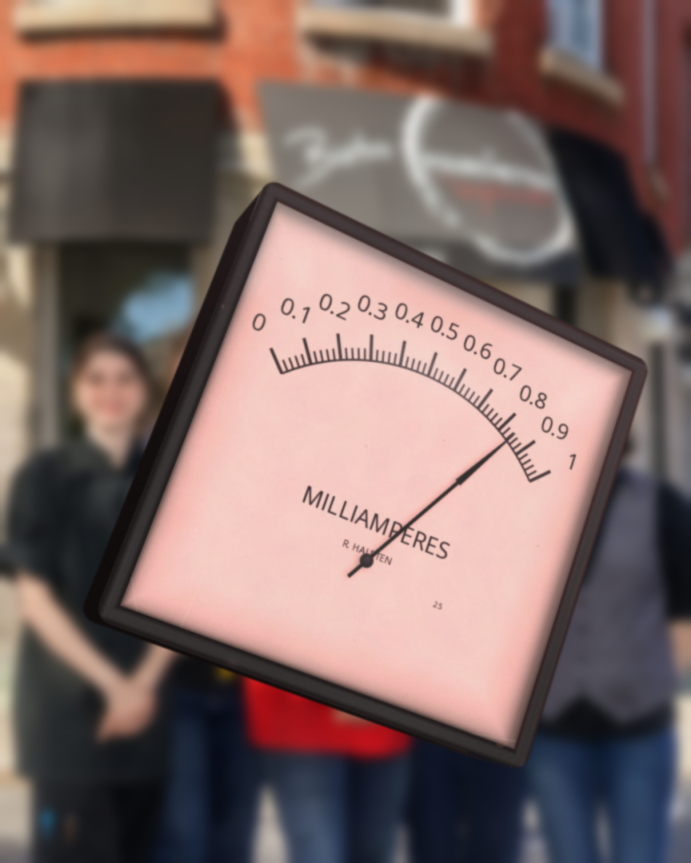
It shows 0.84 mA
